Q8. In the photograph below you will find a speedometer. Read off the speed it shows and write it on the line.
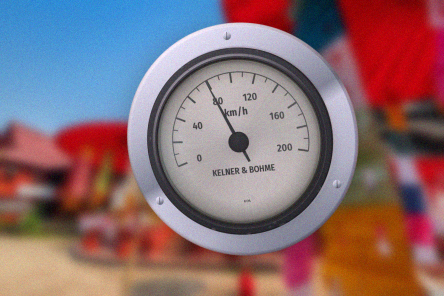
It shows 80 km/h
